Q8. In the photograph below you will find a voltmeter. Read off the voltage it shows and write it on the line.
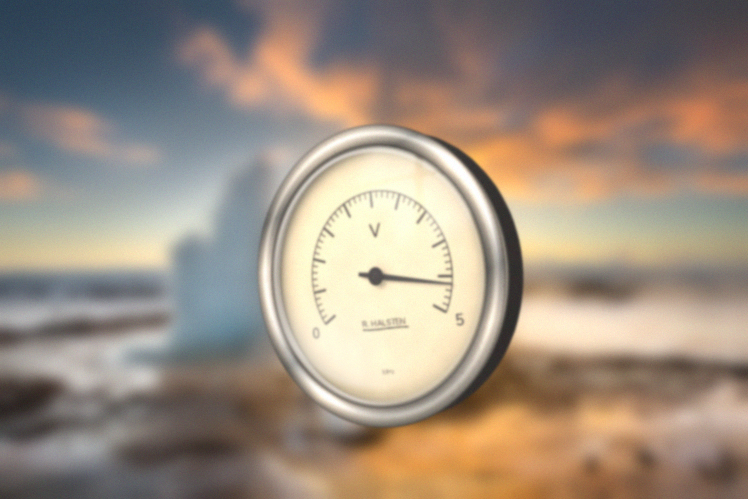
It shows 4.6 V
